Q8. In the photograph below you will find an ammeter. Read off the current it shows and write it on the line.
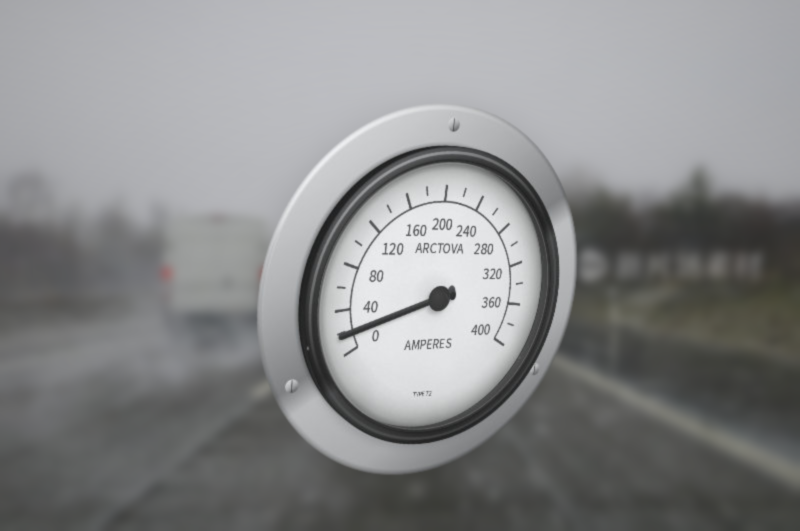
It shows 20 A
